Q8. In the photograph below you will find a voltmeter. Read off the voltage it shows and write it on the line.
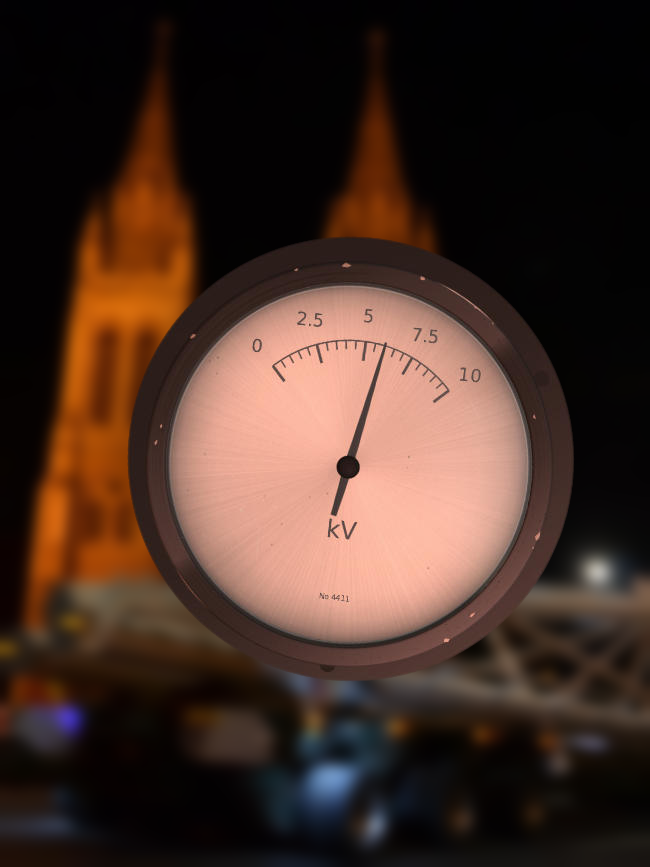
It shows 6 kV
